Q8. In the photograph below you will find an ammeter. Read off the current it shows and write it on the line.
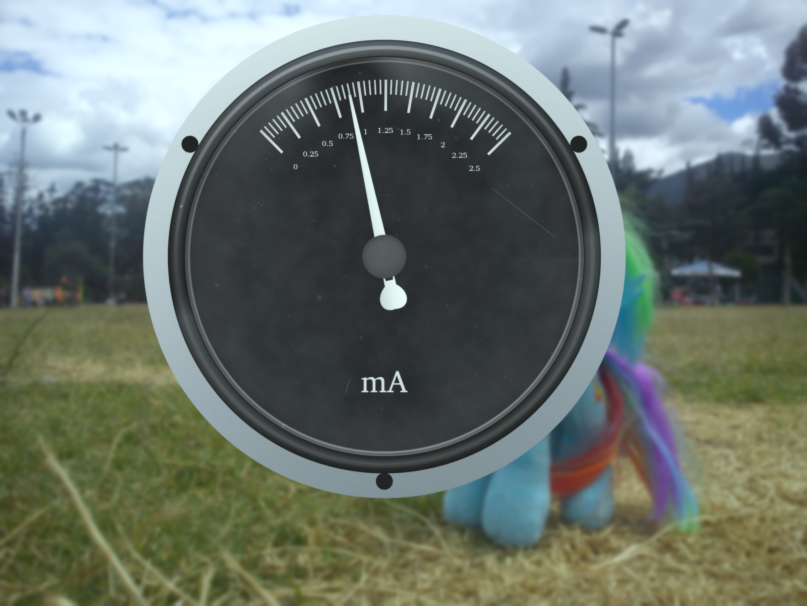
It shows 0.9 mA
